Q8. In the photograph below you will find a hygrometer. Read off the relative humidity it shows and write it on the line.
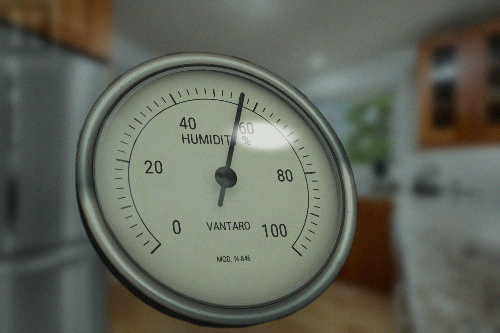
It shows 56 %
